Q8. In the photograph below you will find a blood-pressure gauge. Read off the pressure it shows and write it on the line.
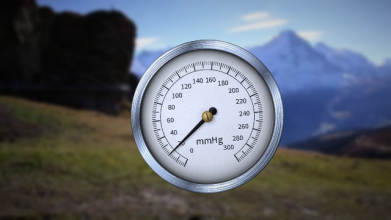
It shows 20 mmHg
